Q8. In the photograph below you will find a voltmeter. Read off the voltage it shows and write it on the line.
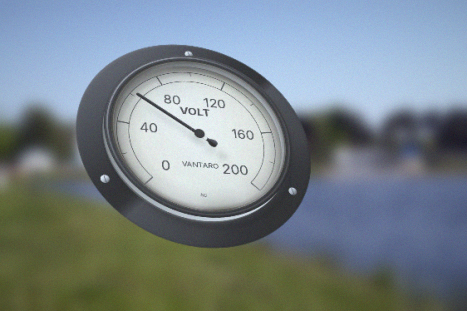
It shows 60 V
